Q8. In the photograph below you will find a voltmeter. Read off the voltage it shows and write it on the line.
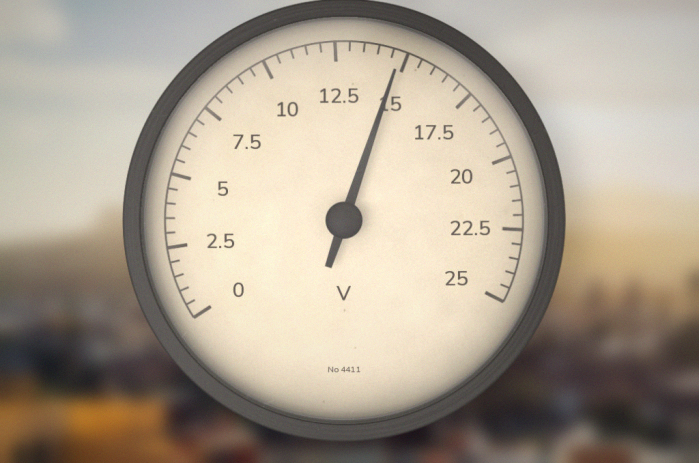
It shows 14.75 V
